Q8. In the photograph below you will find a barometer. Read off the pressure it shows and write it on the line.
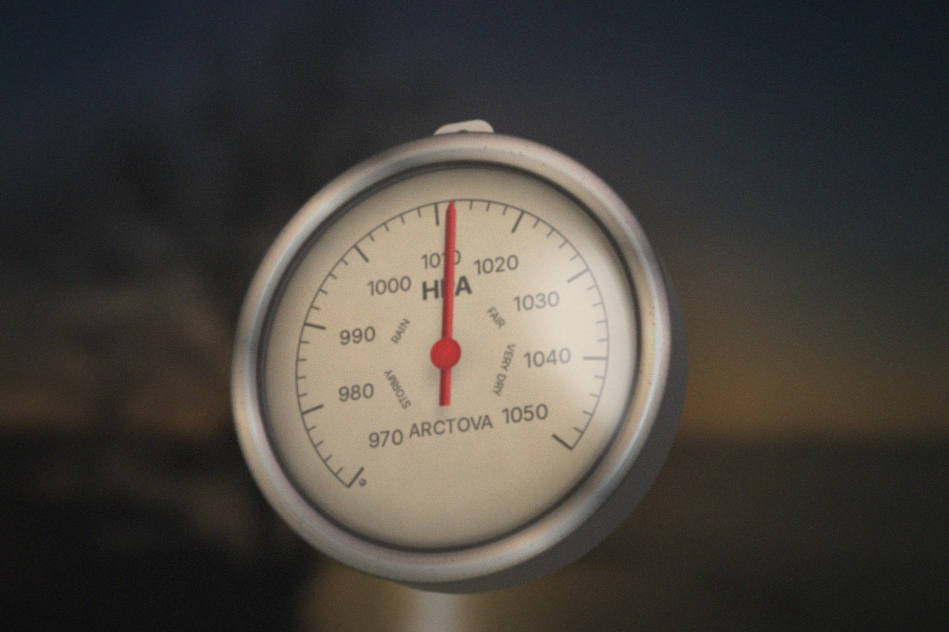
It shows 1012 hPa
